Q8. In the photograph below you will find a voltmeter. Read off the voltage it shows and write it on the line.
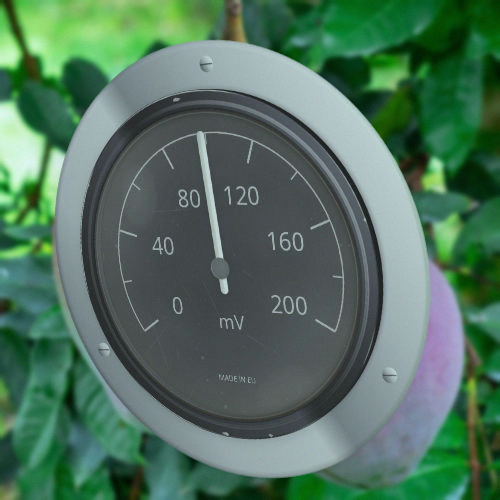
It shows 100 mV
